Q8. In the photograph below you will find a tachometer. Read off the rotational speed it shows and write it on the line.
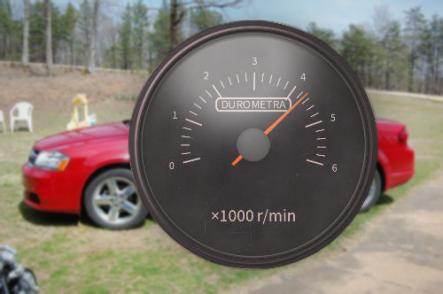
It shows 4300 rpm
